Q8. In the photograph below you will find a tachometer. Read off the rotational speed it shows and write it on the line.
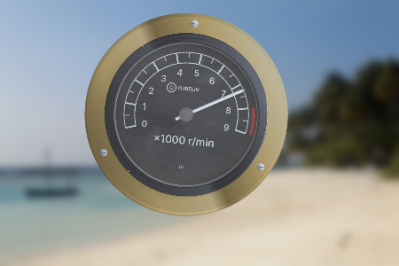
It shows 7250 rpm
